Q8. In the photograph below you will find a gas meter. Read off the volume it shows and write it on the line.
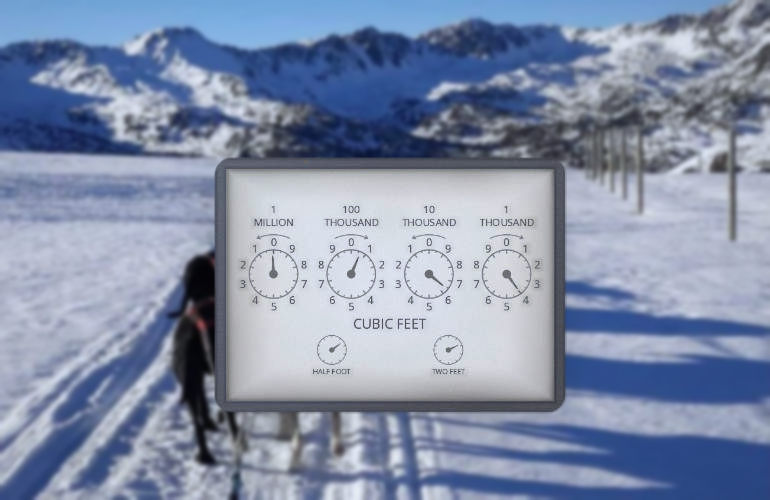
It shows 6400 ft³
